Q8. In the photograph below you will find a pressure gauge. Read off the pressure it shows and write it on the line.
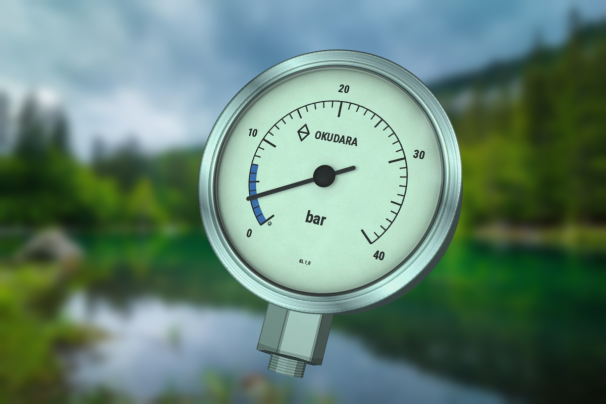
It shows 3 bar
